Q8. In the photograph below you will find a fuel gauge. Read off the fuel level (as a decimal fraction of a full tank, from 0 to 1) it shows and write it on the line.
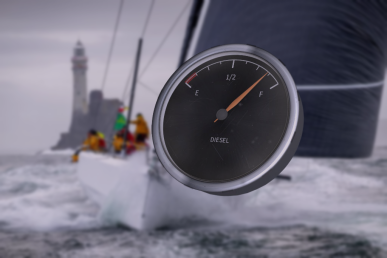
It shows 0.875
